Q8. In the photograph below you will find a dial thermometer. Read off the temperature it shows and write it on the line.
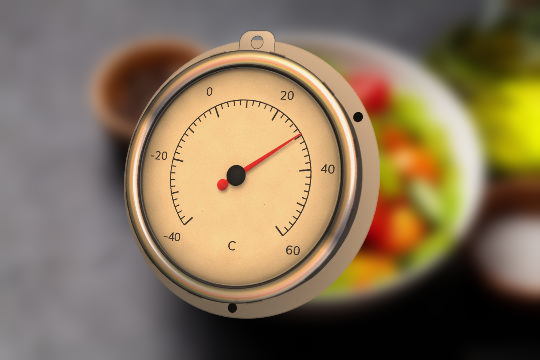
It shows 30 °C
